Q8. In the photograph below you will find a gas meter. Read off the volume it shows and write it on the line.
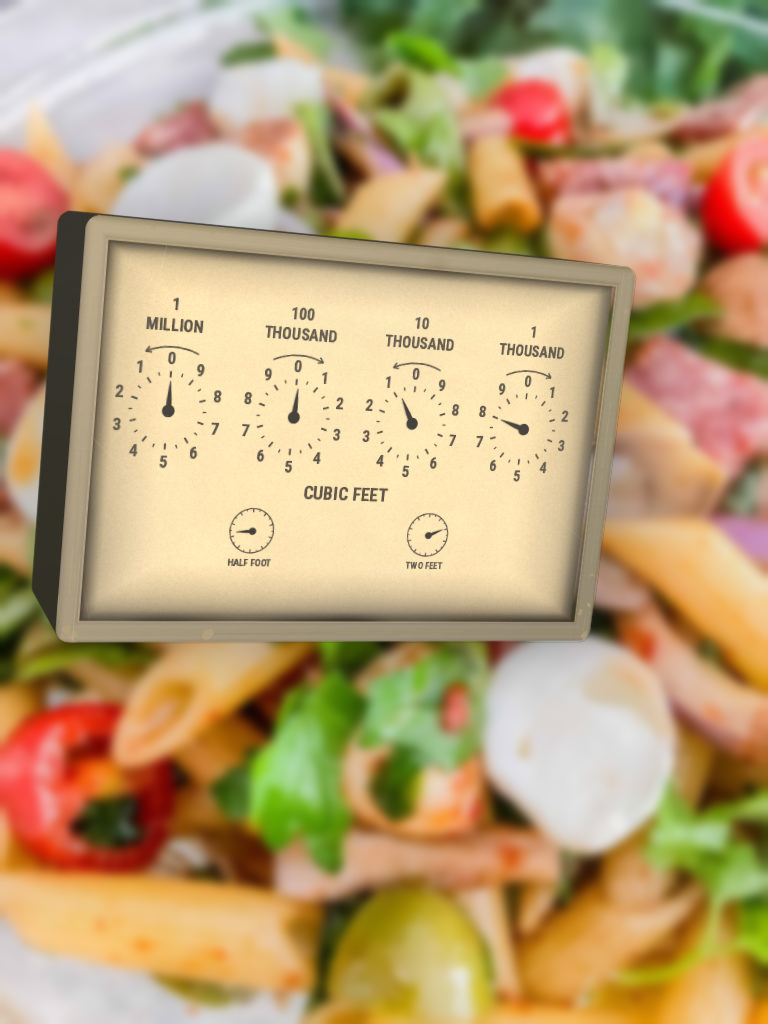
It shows 800 ft³
